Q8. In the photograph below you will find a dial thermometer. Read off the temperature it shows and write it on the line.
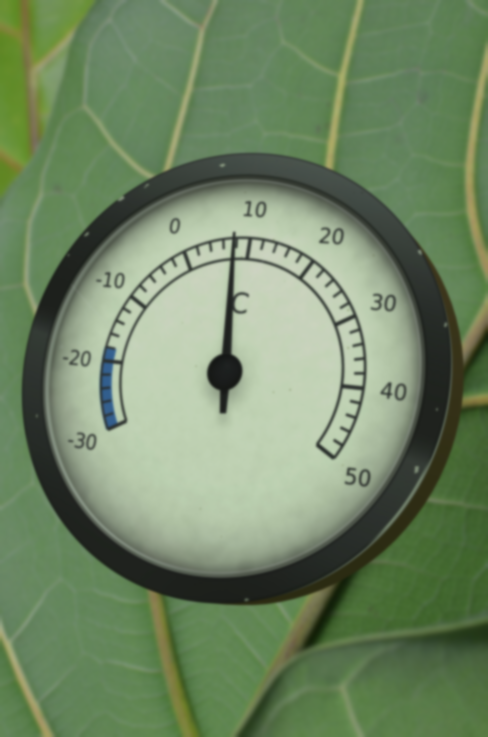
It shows 8 °C
